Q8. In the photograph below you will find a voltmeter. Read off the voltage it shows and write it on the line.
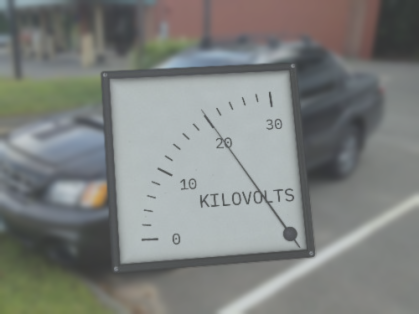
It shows 20 kV
